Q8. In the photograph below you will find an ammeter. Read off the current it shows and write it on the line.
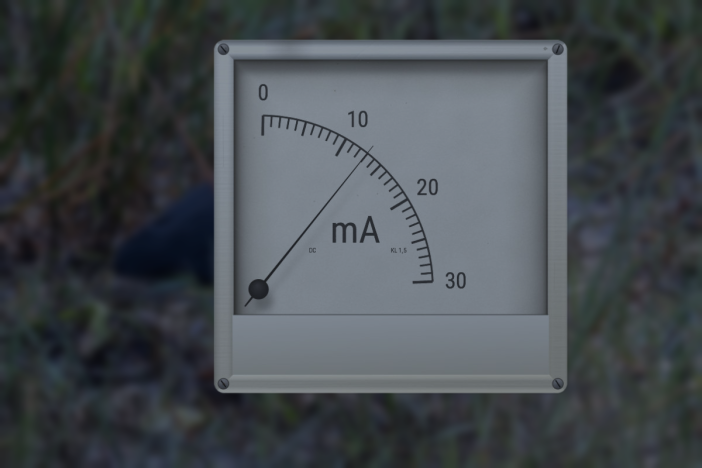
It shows 13 mA
